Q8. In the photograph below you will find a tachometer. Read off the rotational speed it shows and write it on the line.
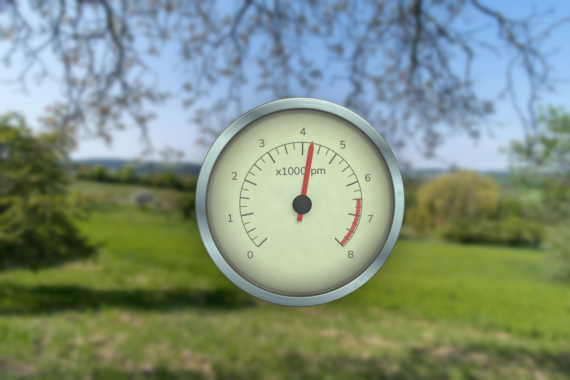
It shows 4250 rpm
